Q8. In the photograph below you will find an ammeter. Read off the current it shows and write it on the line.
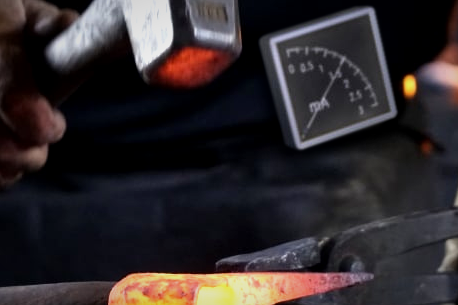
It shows 1.5 mA
